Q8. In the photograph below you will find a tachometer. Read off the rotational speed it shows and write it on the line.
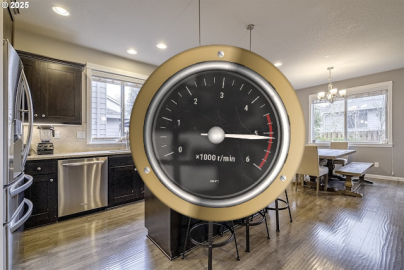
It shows 5125 rpm
